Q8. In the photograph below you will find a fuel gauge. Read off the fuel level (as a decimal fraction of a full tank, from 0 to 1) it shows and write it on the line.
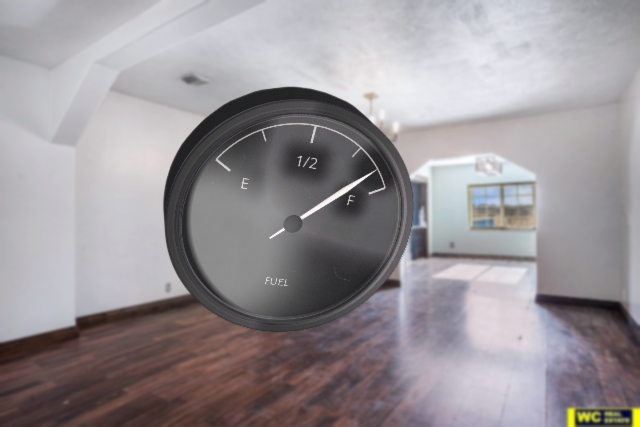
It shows 0.875
